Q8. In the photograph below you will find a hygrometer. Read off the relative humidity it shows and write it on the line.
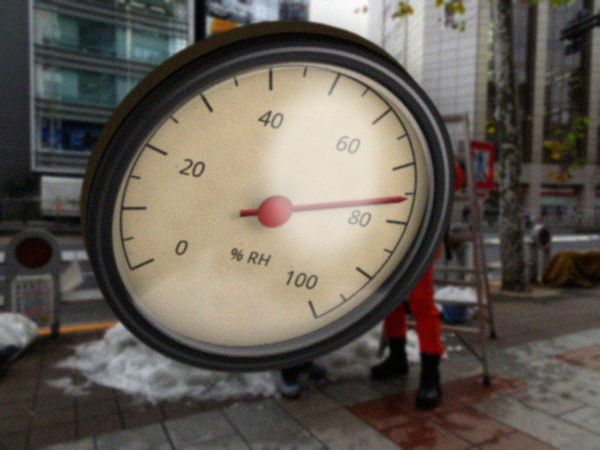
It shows 75 %
